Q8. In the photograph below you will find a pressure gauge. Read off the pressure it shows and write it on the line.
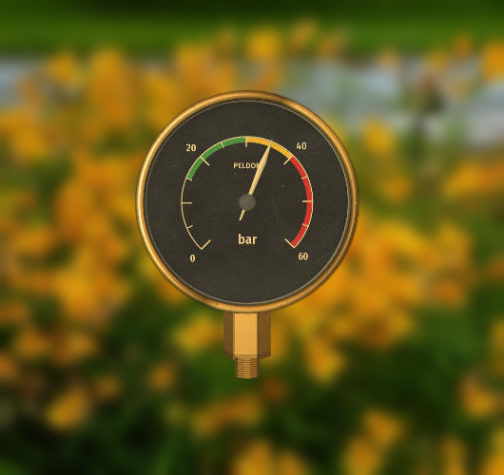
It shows 35 bar
